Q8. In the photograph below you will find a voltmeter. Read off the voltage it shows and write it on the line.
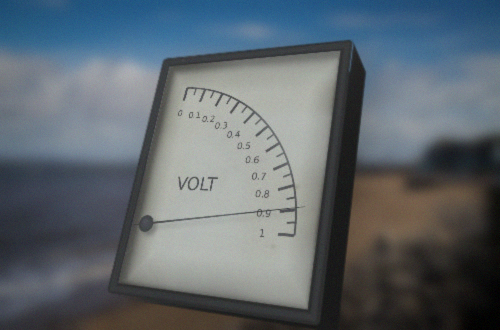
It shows 0.9 V
